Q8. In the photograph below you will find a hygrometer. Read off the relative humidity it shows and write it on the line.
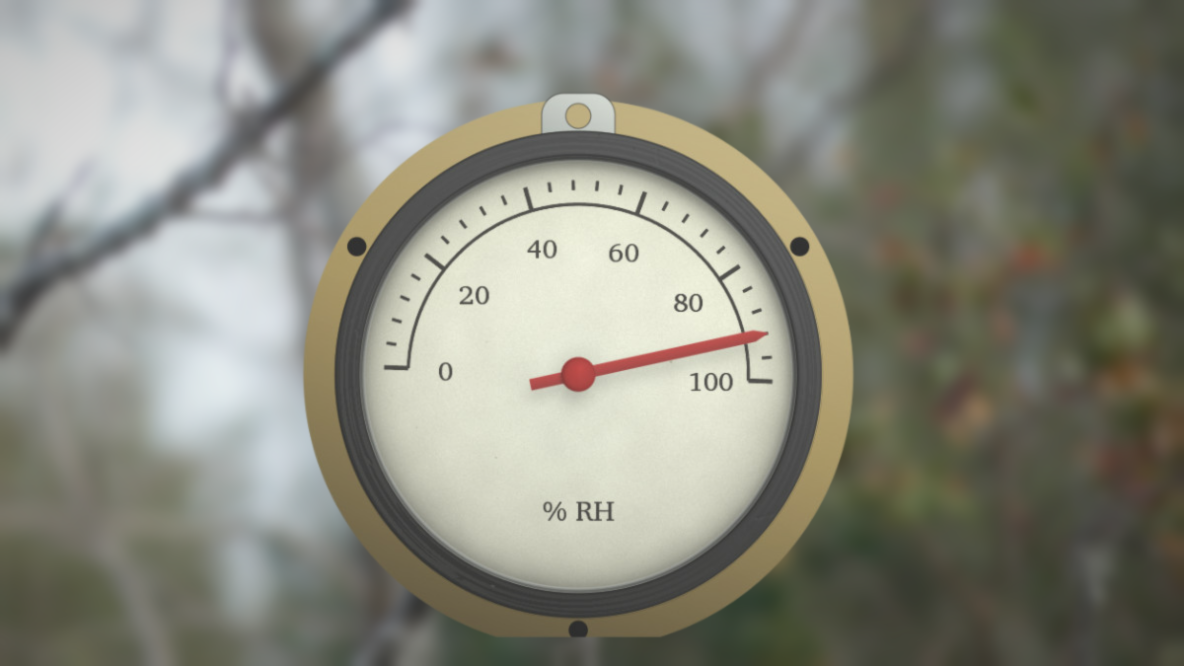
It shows 92 %
